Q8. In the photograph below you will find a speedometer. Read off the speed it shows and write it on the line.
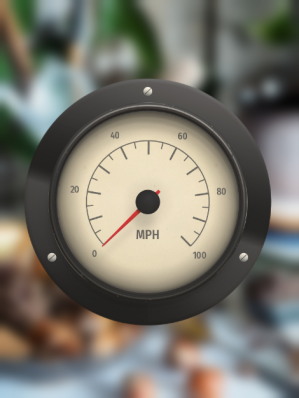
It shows 0 mph
